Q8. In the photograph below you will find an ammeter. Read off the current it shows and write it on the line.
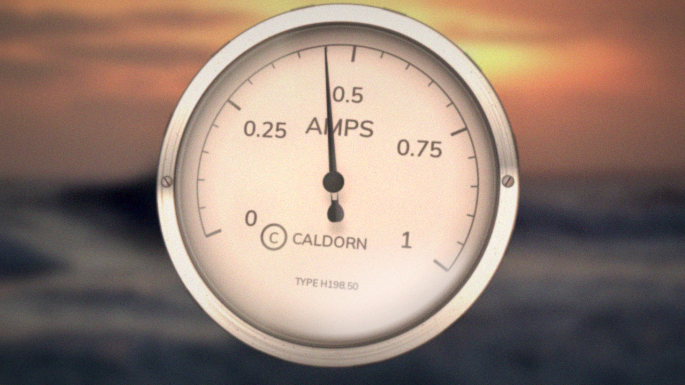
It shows 0.45 A
